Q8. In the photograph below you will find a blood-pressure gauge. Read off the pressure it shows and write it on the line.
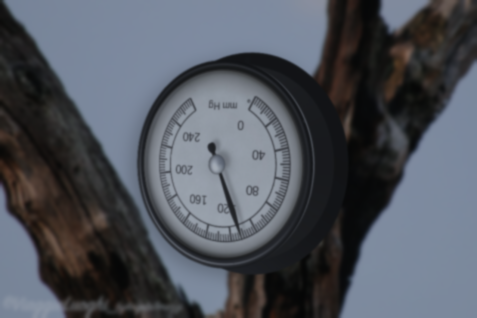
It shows 110 mmHg
